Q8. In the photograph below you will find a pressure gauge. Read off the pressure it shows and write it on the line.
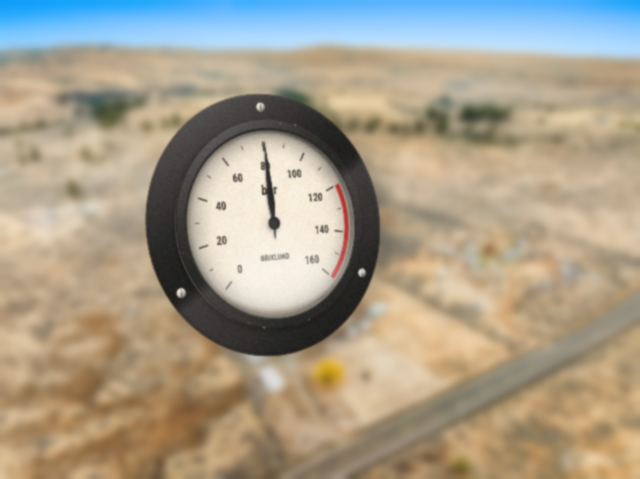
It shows 80 bar
